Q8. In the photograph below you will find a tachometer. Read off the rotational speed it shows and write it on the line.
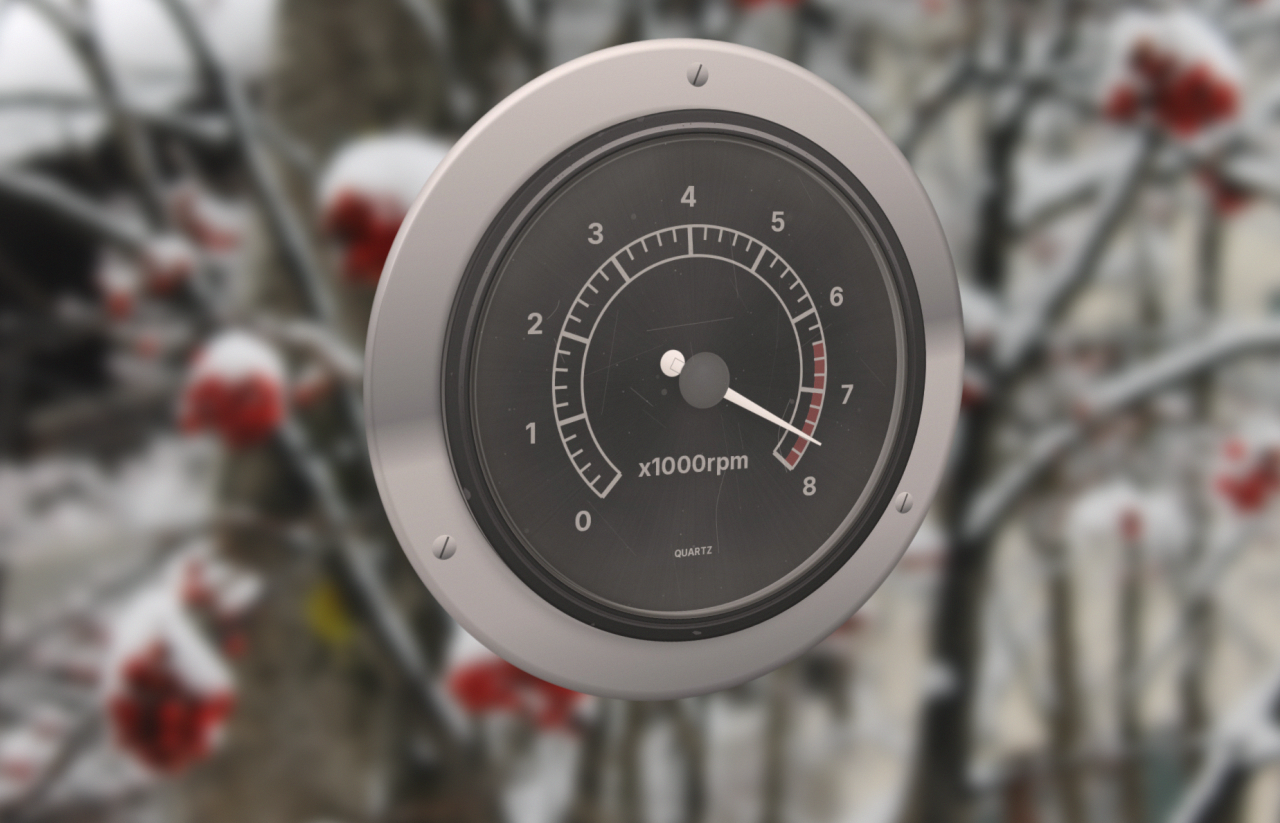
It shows 7600 rpm
